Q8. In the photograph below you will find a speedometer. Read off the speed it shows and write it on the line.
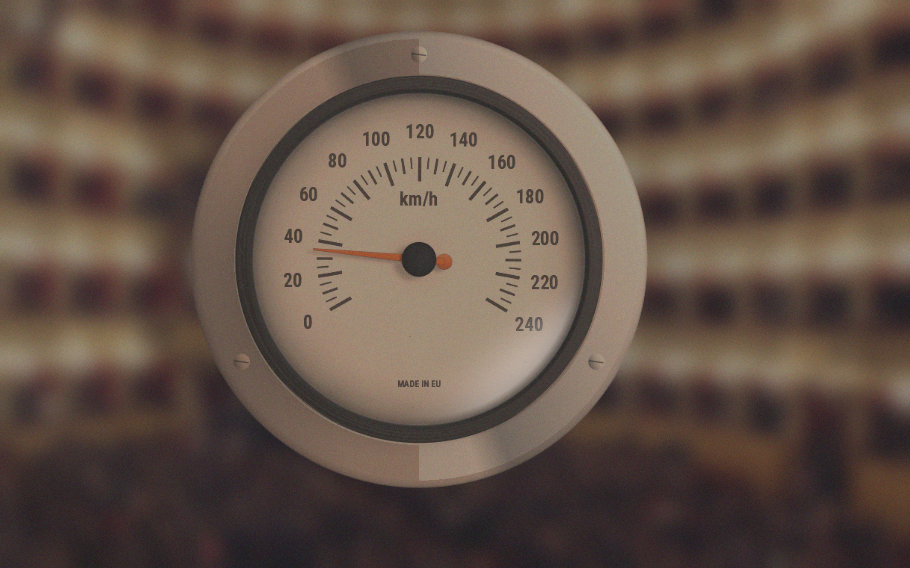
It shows 35 km/h
